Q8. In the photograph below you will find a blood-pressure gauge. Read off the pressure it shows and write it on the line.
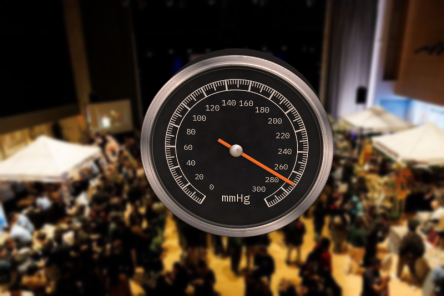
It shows 270 mmHg
